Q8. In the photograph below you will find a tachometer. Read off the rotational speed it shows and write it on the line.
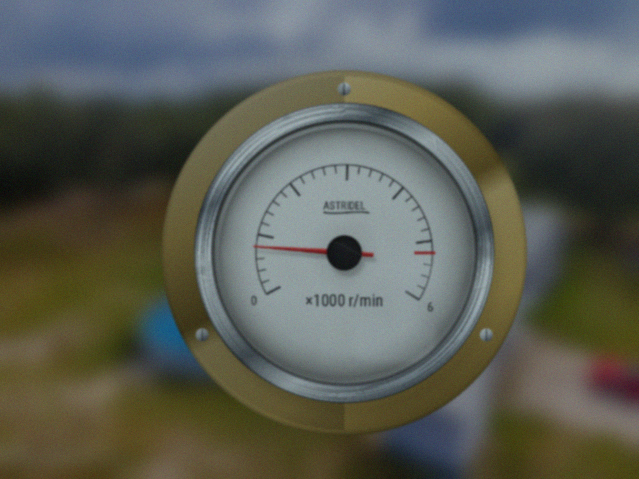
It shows 800 rpm
